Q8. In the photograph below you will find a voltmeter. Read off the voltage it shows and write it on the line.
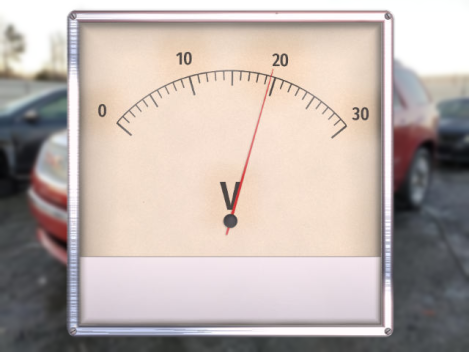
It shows 19.5 V
